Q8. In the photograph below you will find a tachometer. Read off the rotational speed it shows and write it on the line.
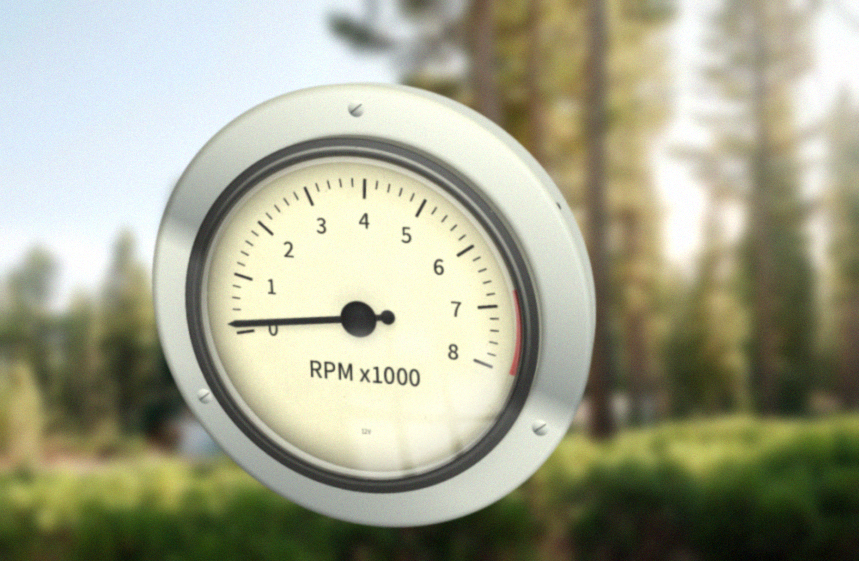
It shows 200 rpm
